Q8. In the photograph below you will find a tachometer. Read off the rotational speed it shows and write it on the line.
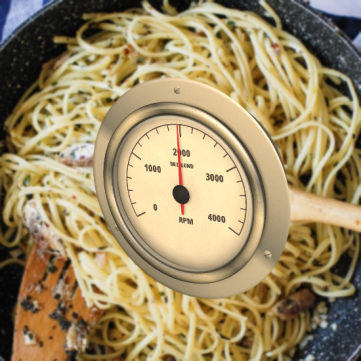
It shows 2000 rpm
